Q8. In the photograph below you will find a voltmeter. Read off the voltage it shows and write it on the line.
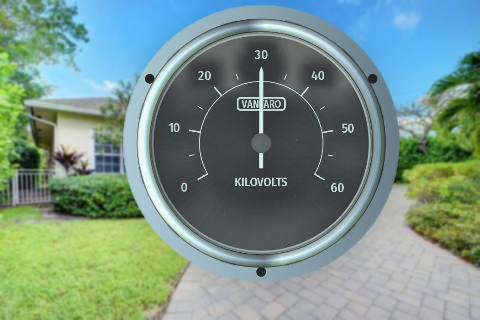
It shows 30 kV
